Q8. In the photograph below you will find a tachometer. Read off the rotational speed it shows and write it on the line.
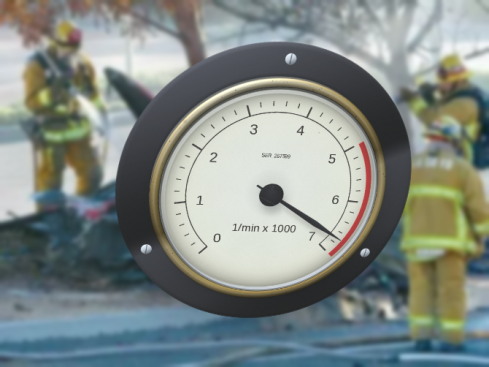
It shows 6700 rpm
